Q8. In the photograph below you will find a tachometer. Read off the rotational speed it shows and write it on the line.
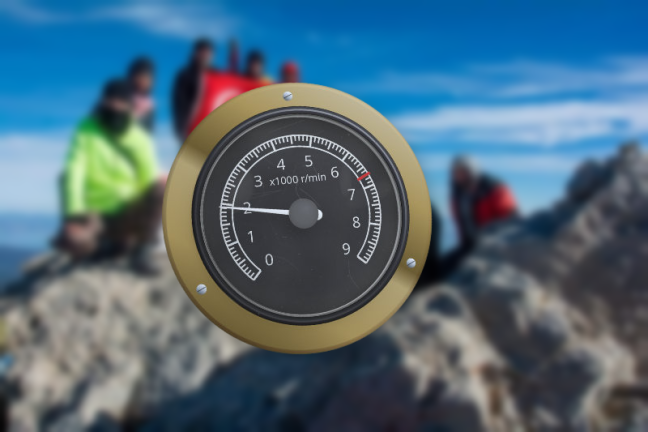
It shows 1900 rpm
